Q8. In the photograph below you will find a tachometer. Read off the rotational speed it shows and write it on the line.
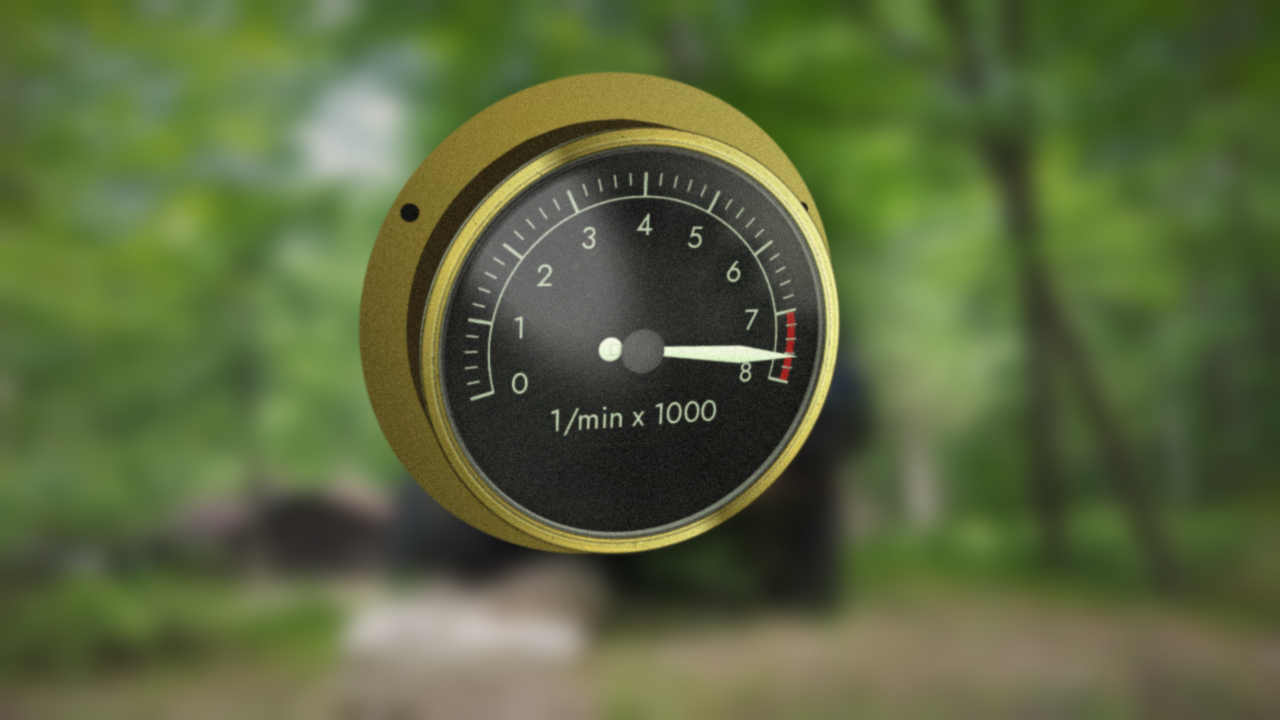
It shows 7600 rpm
